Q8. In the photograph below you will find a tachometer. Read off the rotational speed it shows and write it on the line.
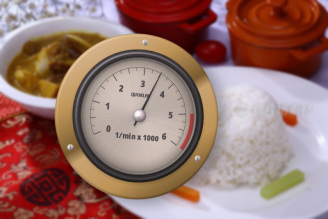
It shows 3500 rpm
